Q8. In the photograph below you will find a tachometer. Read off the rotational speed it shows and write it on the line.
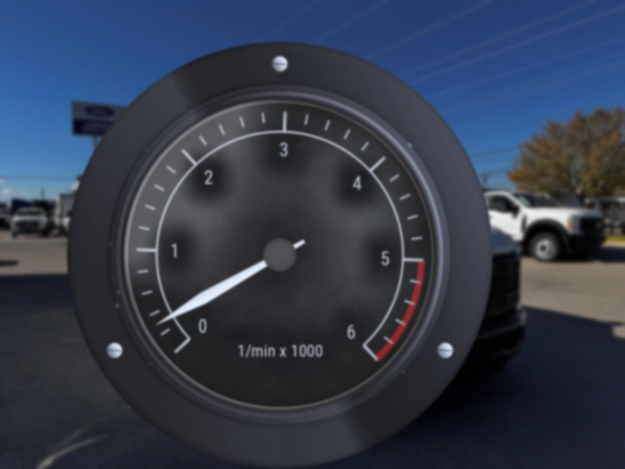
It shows 300 rpm
